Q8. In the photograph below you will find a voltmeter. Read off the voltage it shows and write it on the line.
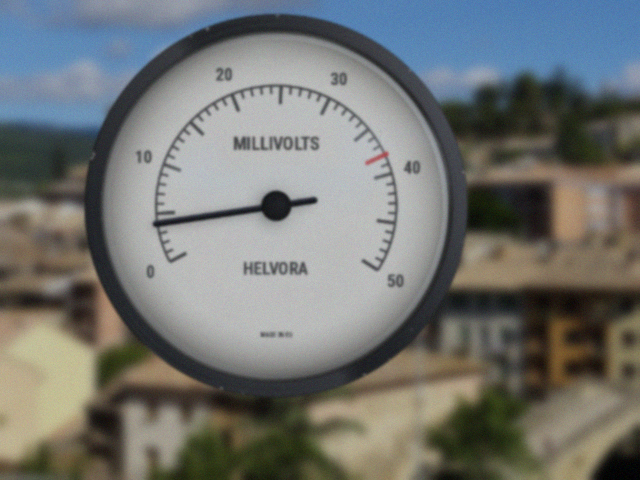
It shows 4 mV
